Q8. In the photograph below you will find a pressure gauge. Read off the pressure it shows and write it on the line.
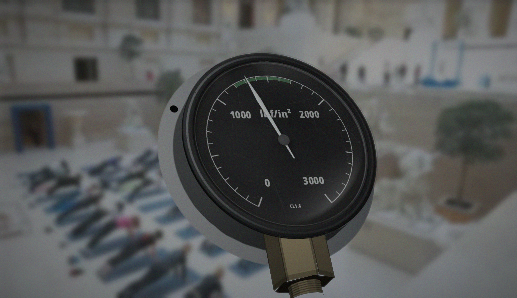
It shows 1300 psi
